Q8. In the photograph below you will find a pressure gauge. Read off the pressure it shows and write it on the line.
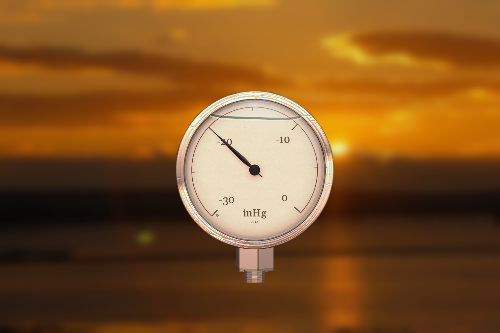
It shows -20 inHg
